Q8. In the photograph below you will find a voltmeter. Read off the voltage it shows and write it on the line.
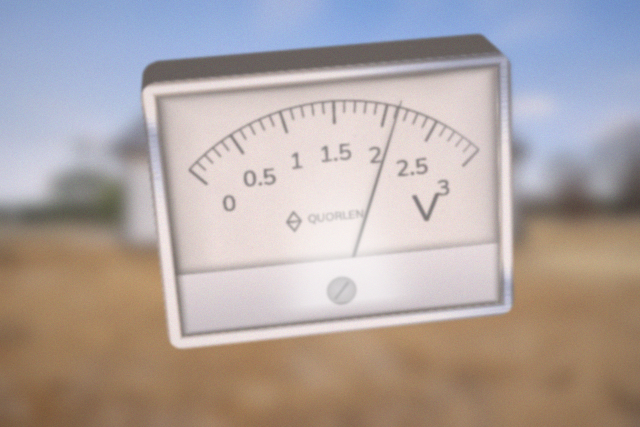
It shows 2.1 V
